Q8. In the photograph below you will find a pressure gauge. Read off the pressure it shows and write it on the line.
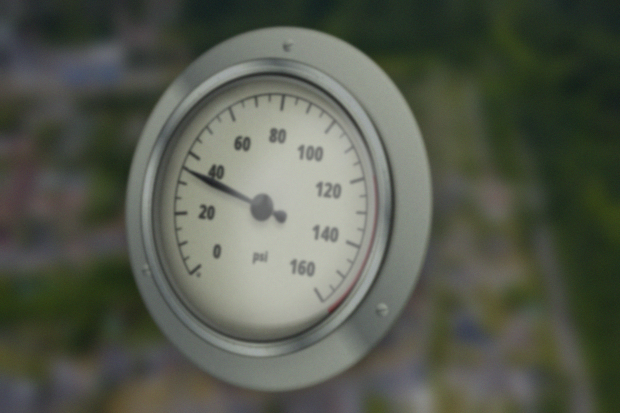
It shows 35 psi
